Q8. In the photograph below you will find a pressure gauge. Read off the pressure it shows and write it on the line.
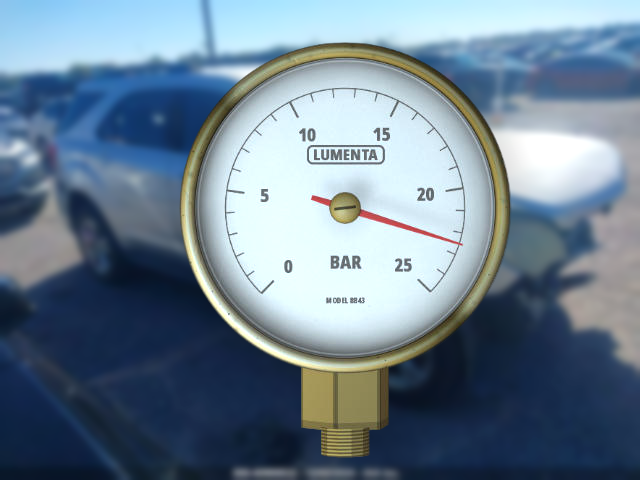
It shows 22.5 bar
